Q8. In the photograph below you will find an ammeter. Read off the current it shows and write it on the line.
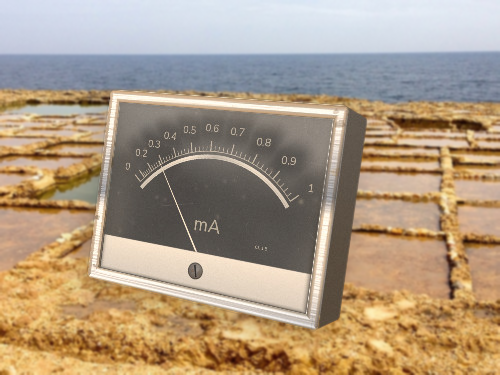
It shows 0.3 mA
